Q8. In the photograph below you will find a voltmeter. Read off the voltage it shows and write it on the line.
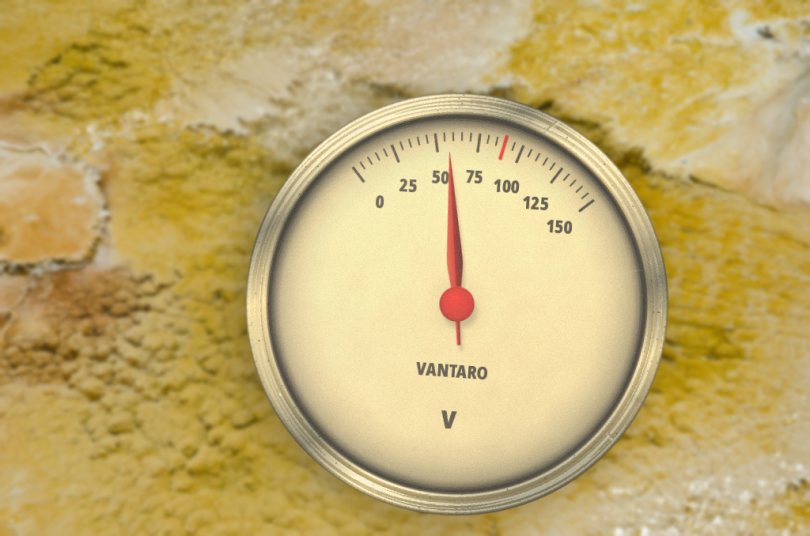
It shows 57.5 V
